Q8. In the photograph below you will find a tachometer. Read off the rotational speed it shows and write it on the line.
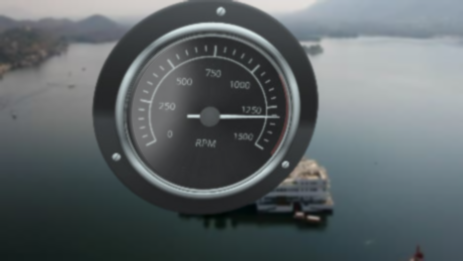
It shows 1300 rpm
